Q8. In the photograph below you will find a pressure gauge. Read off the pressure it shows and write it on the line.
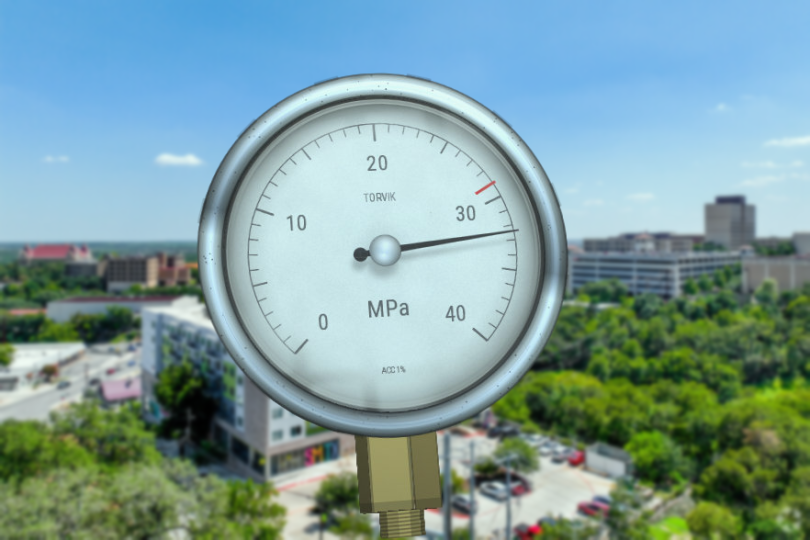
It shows 32.5 MPa
